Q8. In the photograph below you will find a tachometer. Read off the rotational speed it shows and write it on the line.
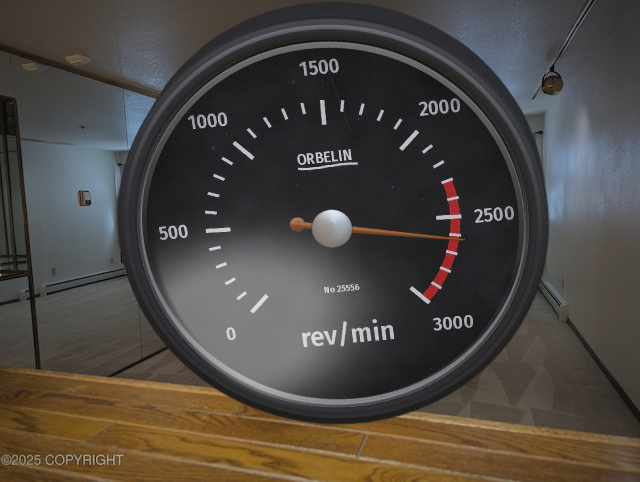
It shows 2600 rpm
